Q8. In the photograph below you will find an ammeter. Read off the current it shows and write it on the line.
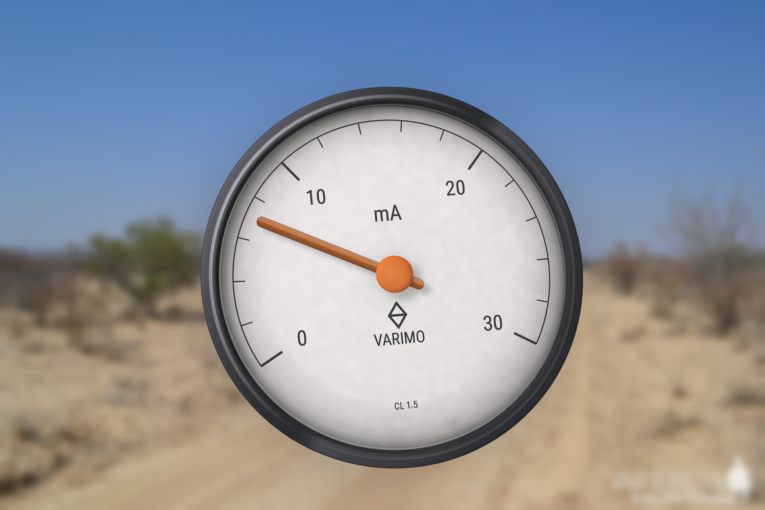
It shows 7 mA
